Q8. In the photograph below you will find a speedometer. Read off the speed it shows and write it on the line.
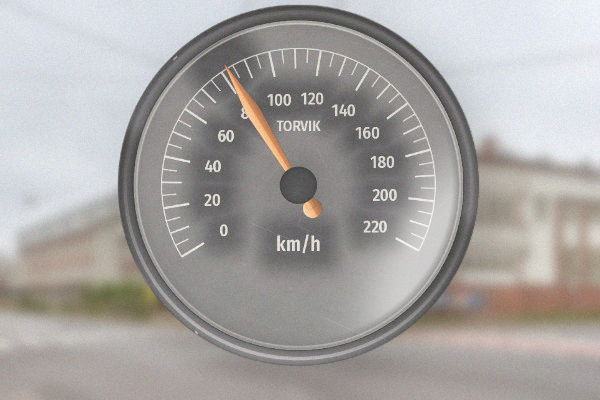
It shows 82.5 km/h
